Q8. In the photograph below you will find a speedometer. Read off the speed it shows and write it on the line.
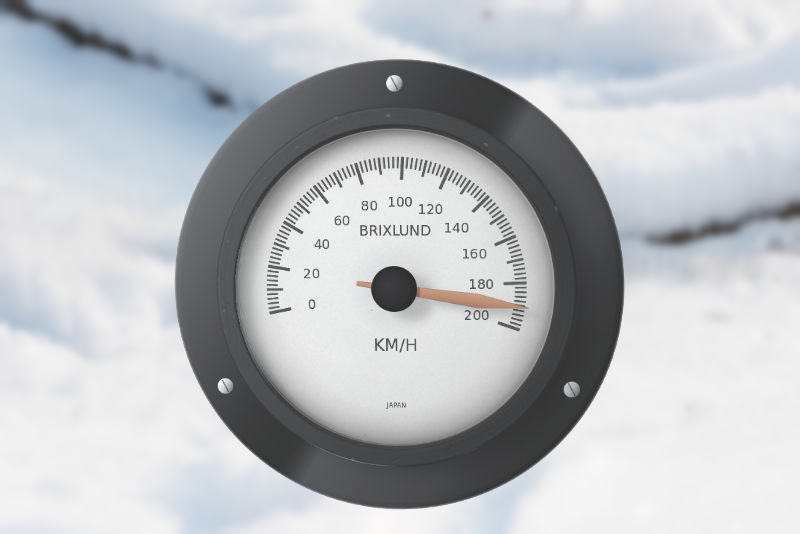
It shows 190 km/h
